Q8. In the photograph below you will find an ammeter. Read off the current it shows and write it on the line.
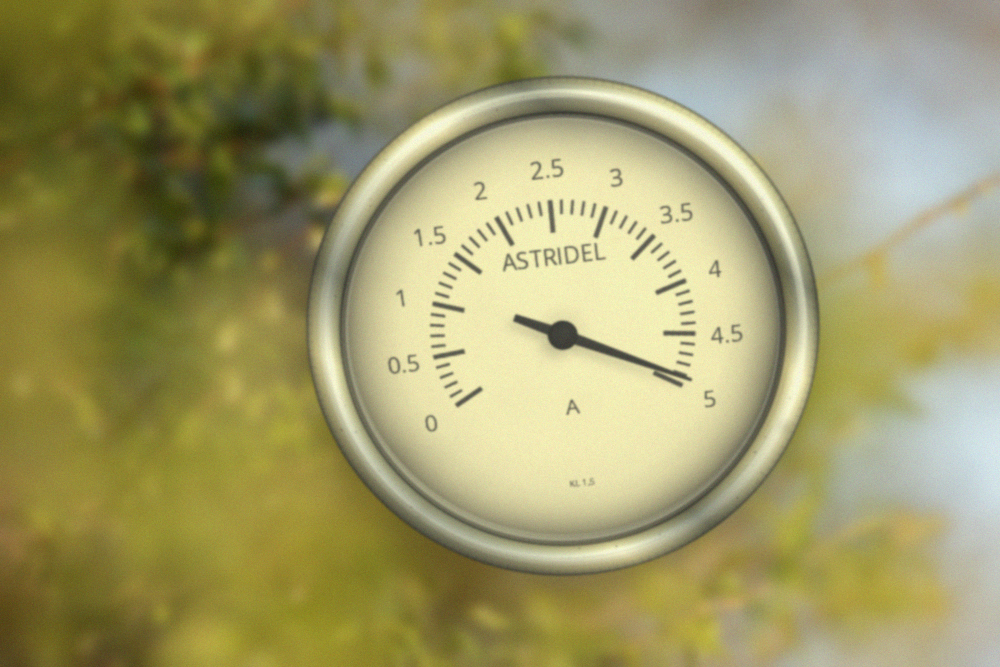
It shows 4.9 A
